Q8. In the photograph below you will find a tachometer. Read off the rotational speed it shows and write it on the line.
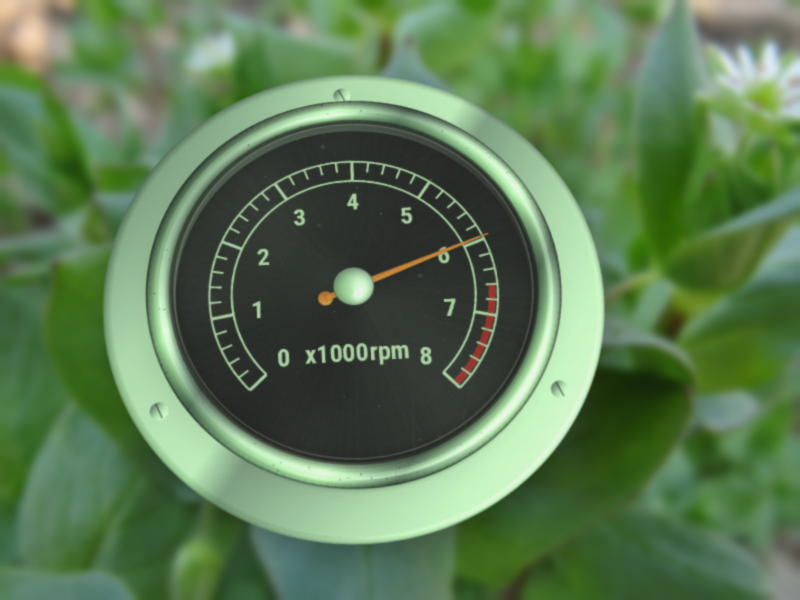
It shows 6000 rpm
